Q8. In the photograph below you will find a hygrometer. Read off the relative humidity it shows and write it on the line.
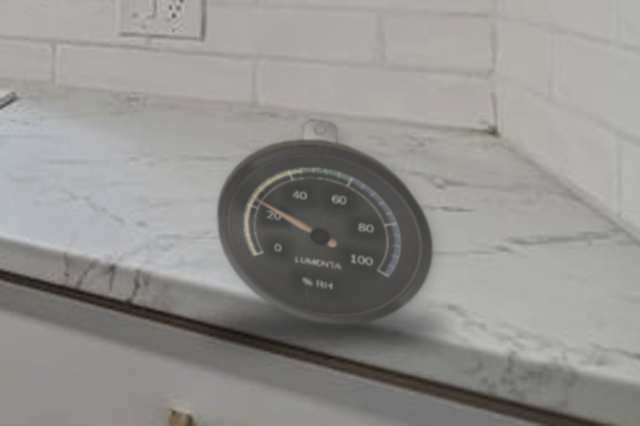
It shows 24 %
